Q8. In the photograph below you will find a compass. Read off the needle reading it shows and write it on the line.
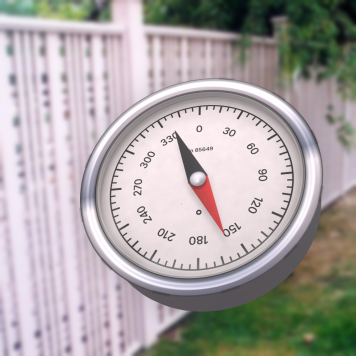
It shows 157.5 °
